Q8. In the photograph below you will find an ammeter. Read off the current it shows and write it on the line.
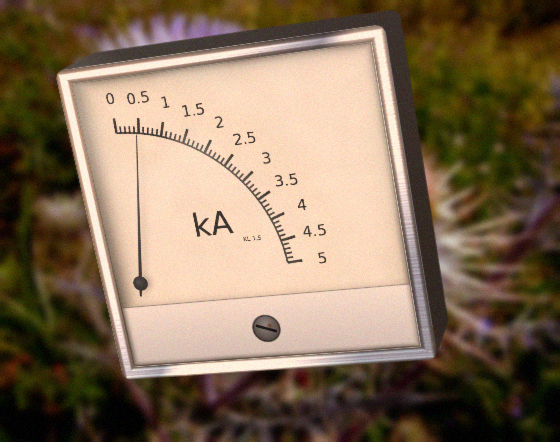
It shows 0.5 kA
